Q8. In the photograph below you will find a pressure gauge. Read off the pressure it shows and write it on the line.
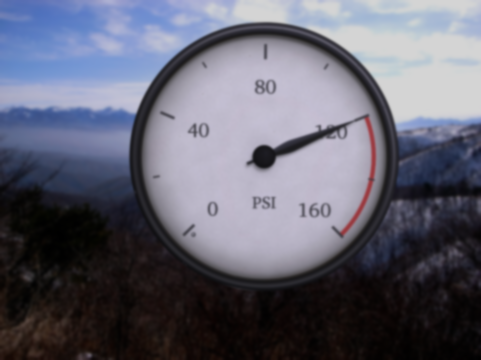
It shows 120 psi
